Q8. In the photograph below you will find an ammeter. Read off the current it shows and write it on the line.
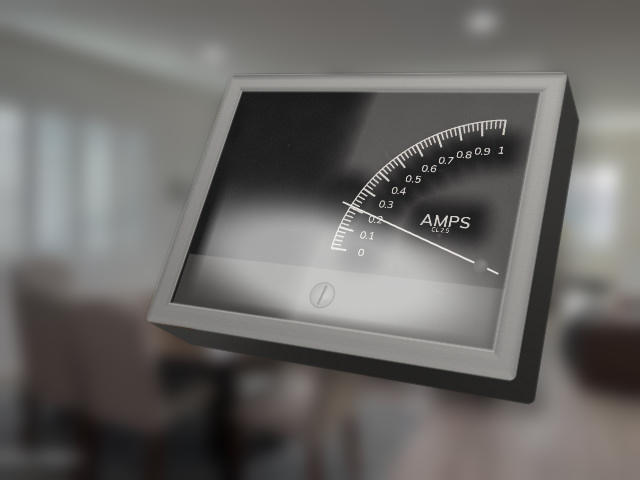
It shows 0.2 A
